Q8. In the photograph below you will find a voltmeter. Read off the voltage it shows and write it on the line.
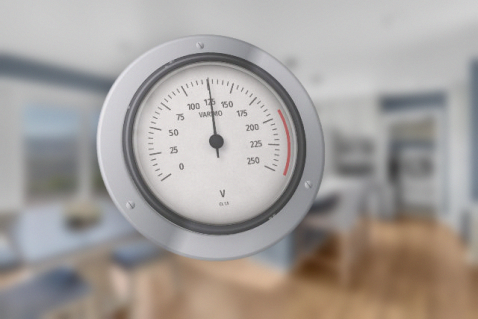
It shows 125 V
